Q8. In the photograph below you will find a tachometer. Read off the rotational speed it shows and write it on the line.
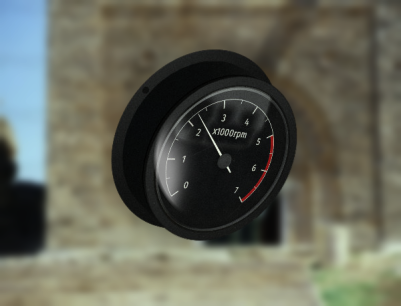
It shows 2250 rpm
